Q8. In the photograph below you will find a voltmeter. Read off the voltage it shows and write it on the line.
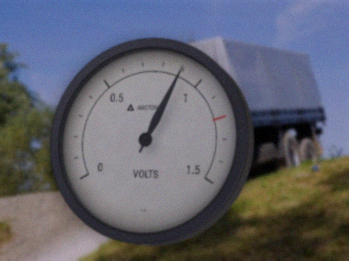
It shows 0.9 V
